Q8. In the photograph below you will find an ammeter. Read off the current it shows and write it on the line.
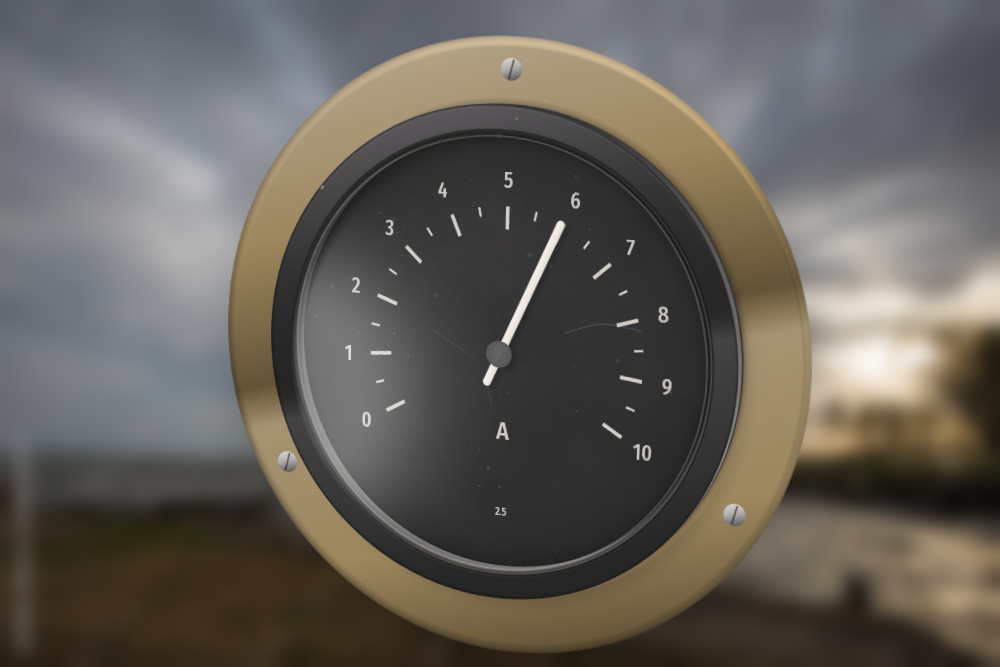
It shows 6 A
